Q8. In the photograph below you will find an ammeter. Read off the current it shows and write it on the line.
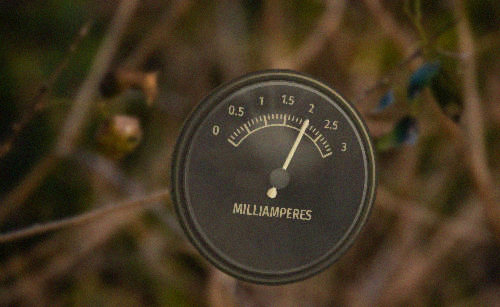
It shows 2 mA
